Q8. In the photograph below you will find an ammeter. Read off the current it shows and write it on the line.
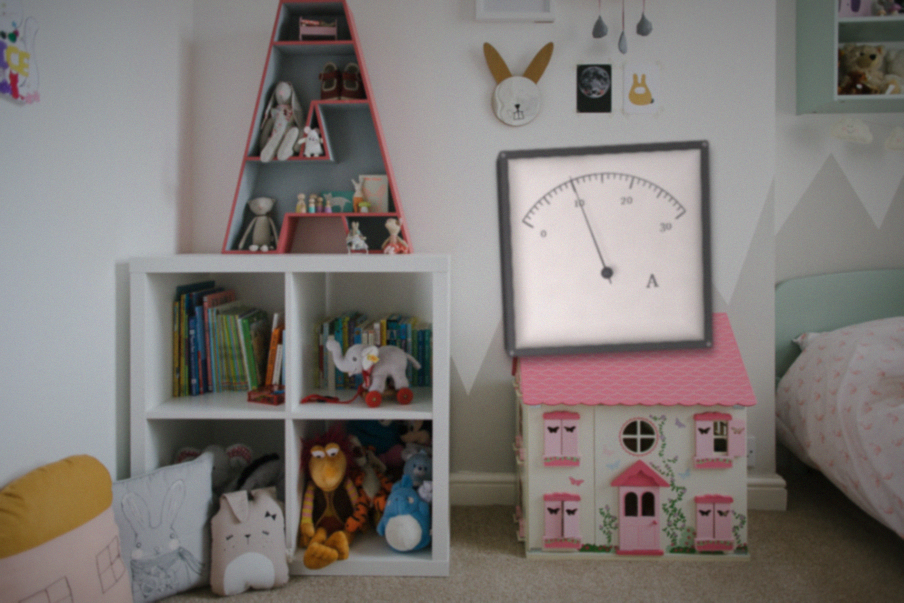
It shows 10 A
